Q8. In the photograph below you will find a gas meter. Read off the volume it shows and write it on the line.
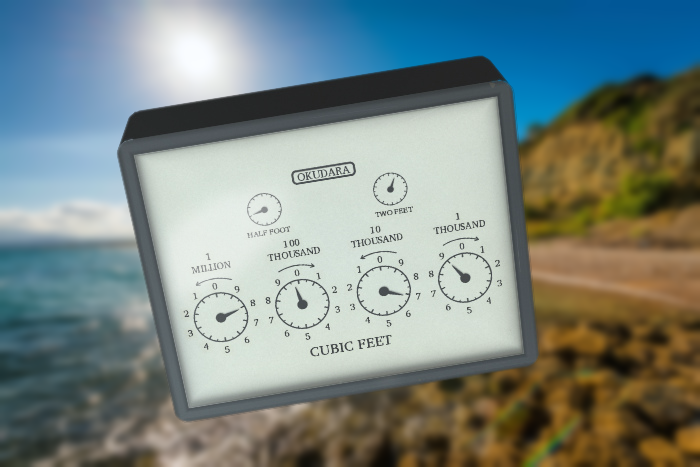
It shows 796900 ft³
